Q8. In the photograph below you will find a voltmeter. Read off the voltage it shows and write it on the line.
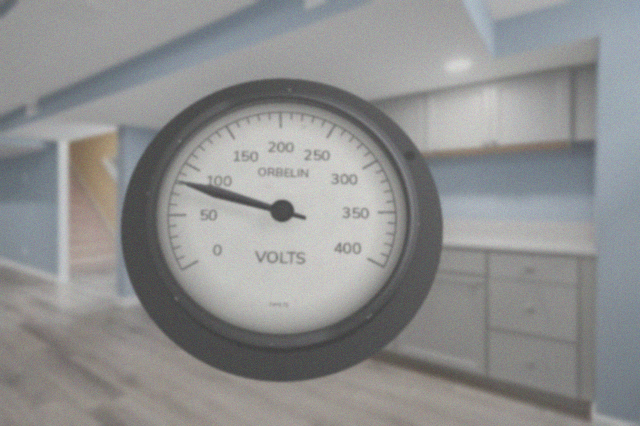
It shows 80 V
